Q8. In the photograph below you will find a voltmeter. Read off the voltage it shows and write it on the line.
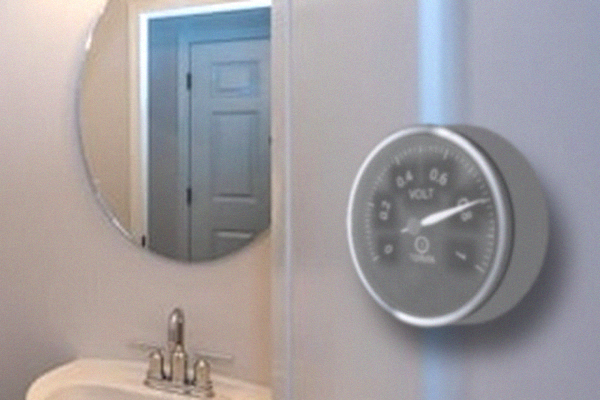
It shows 0.8 V
